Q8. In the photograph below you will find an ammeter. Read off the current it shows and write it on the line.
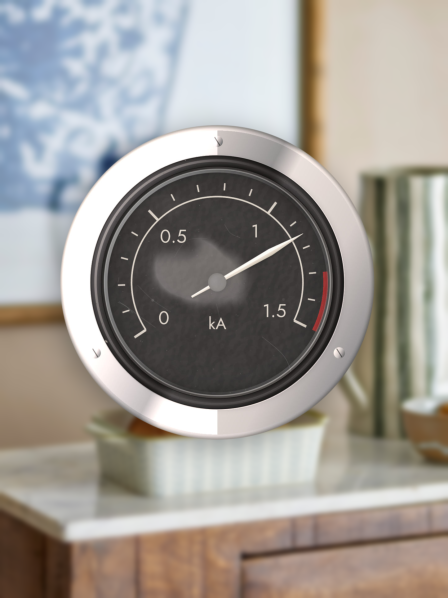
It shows 1.15 kA
